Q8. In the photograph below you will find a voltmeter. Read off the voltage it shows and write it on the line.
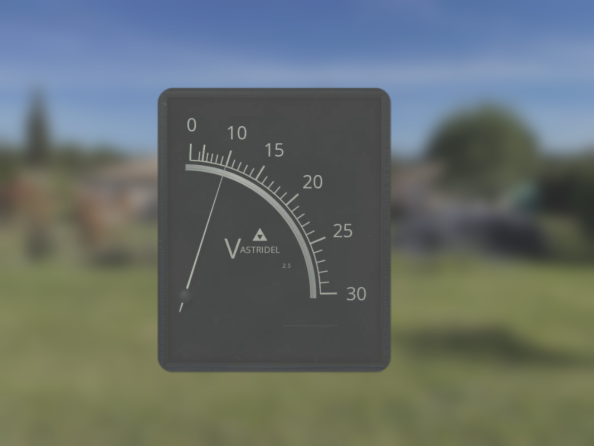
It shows 10 V
